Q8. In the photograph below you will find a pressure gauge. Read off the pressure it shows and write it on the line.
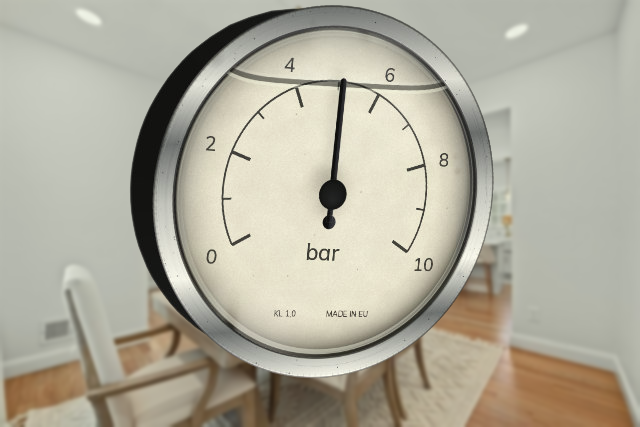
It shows 5 bar
